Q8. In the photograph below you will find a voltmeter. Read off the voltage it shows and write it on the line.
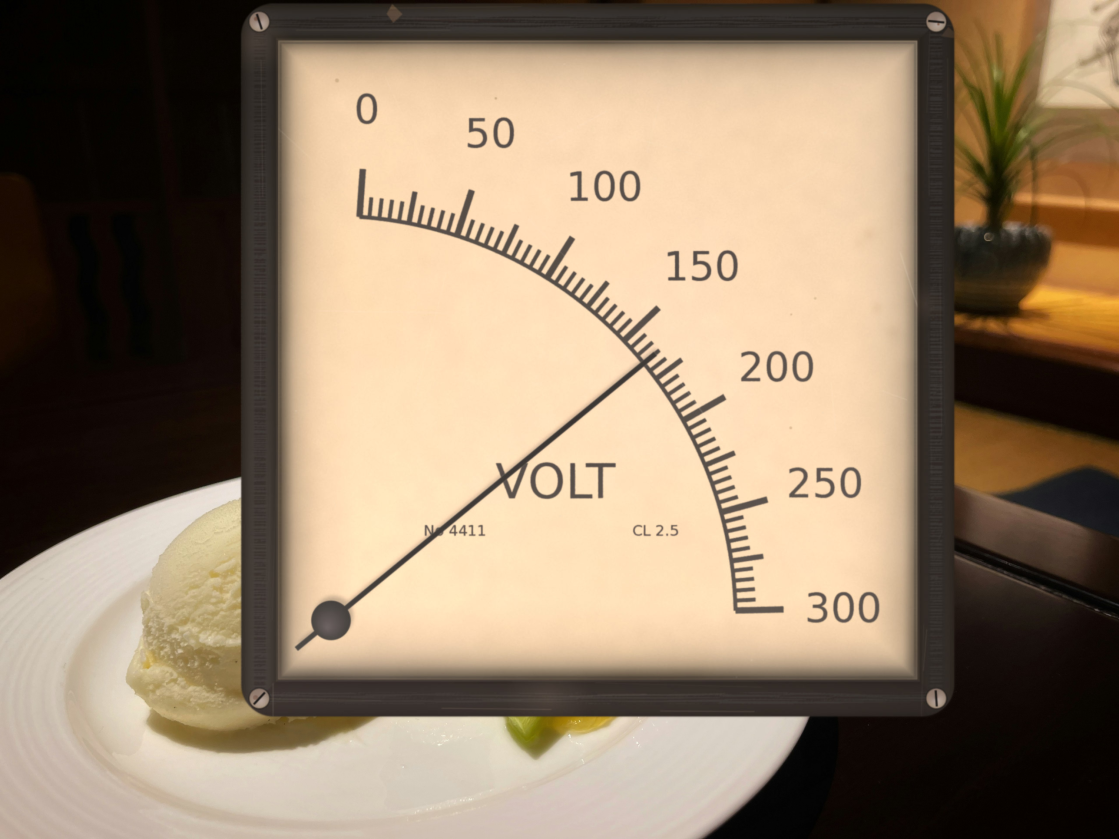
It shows 165 V
